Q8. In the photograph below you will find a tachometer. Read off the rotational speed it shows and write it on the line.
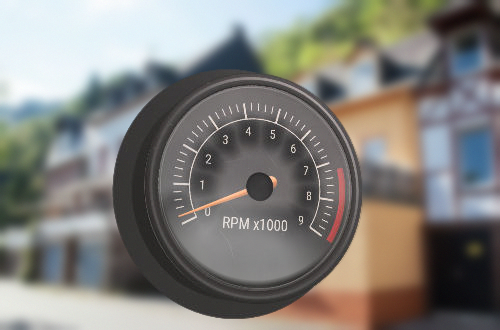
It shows 200 rpm
